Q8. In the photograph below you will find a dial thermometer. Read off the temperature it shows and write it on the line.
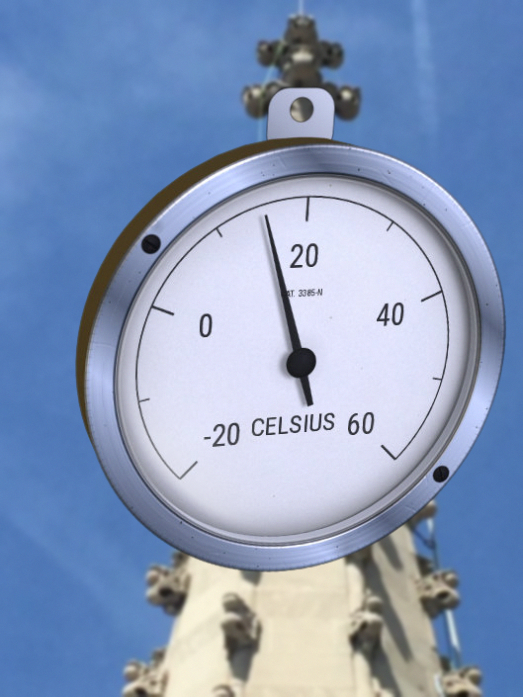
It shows 15 °C
